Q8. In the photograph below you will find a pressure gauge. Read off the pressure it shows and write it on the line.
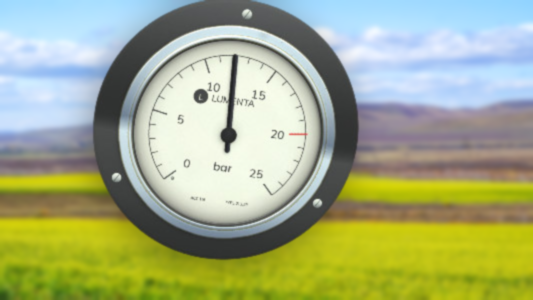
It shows 12 bar
